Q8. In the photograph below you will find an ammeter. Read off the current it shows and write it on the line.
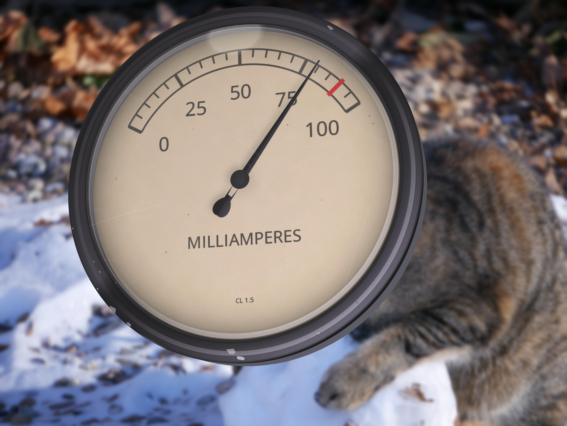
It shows 80 mA
